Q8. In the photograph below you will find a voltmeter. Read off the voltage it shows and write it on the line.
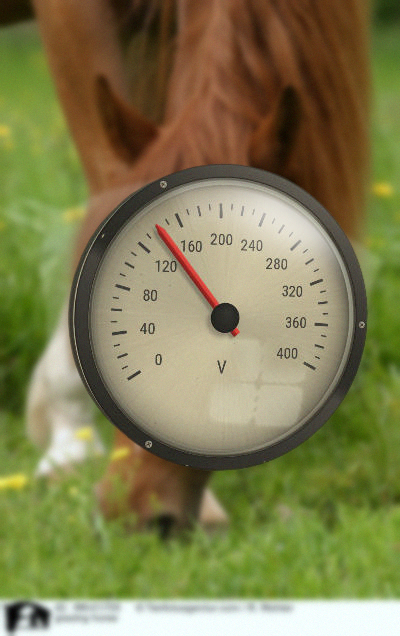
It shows 140 V
